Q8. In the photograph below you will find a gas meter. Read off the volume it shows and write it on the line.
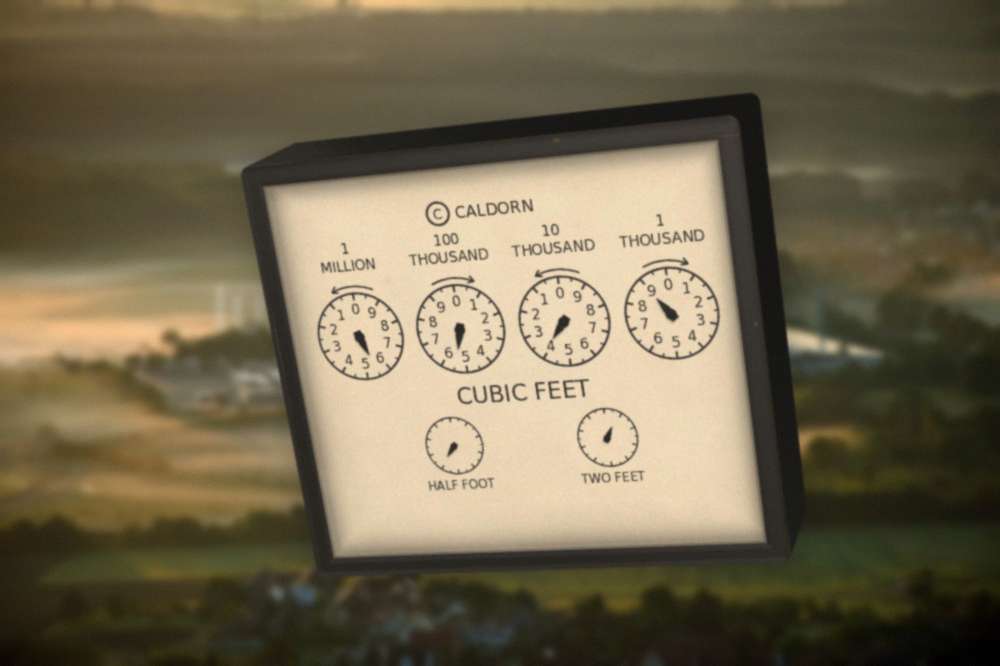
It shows 553900 ft³
